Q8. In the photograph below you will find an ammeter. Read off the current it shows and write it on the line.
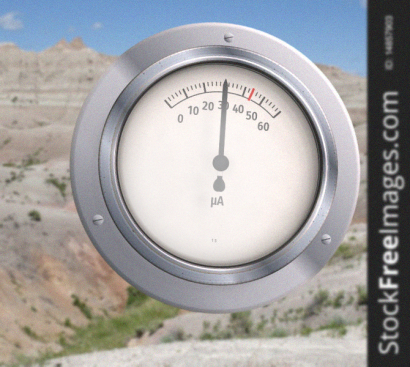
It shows 30 µA
